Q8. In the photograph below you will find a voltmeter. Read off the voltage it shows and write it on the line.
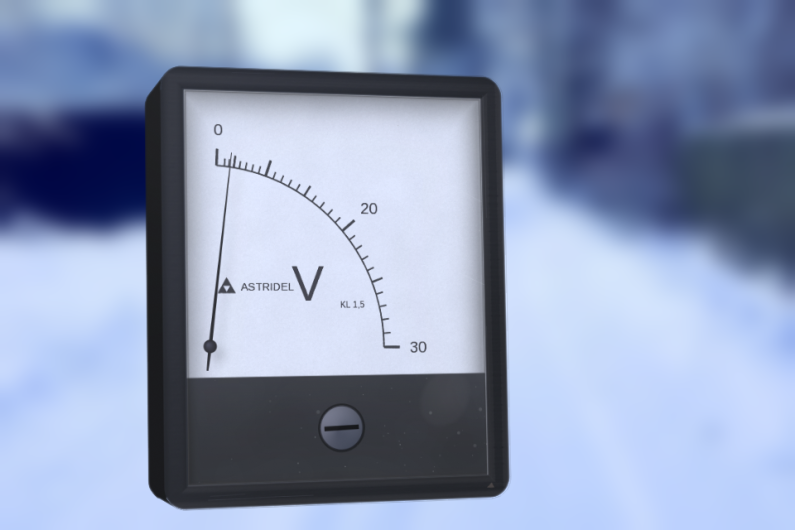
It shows 4 V
